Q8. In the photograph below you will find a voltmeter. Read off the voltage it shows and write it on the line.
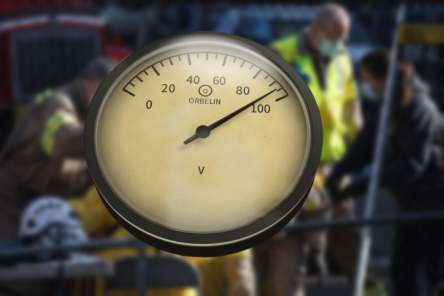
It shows 95 V
